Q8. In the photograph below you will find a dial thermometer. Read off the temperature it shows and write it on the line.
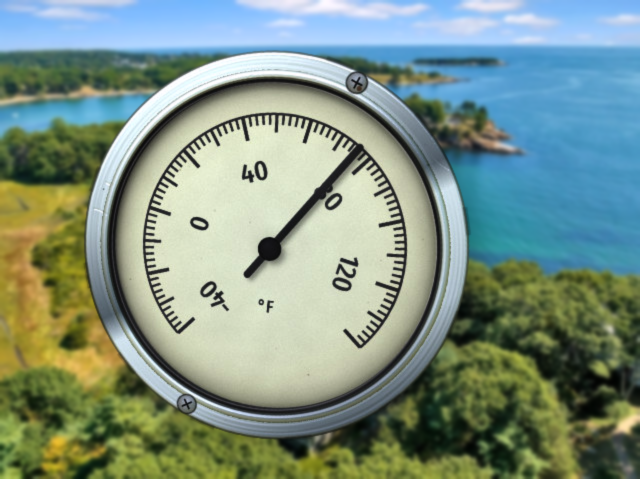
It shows 76 °F
